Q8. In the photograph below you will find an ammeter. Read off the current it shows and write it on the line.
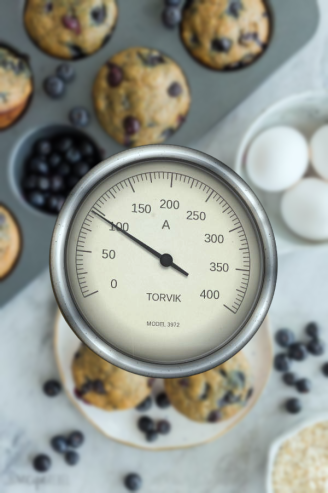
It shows 95 A
